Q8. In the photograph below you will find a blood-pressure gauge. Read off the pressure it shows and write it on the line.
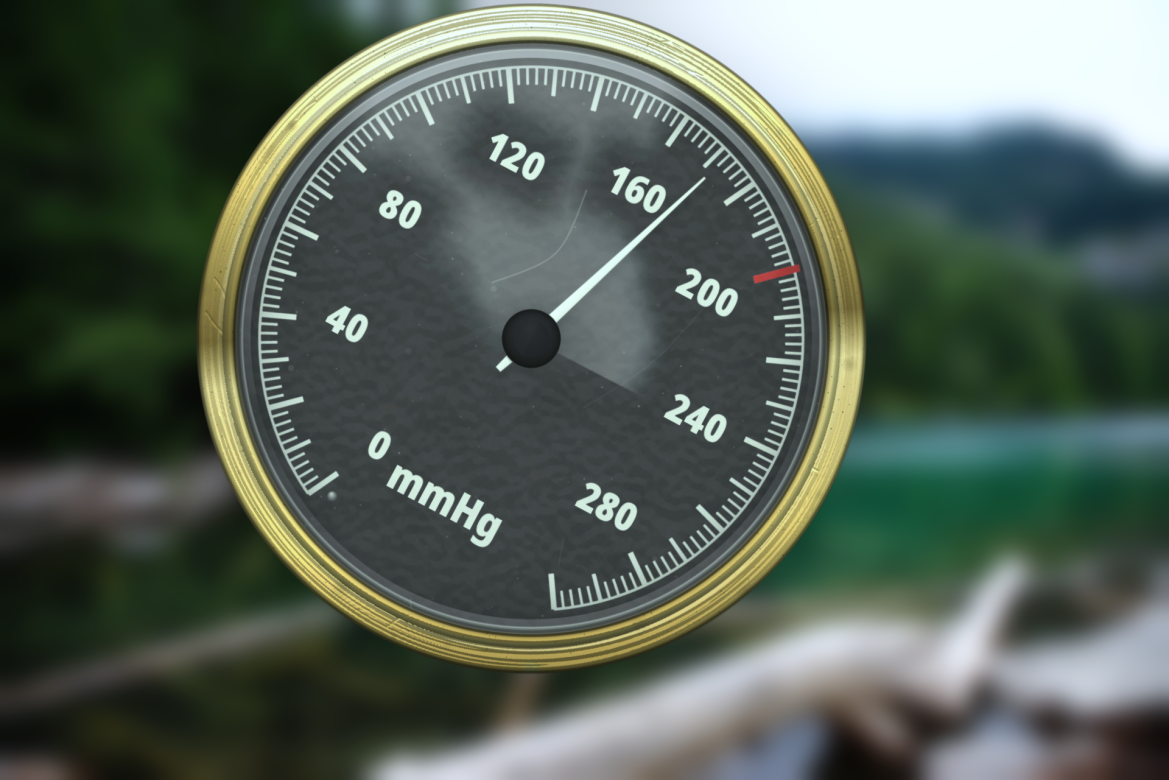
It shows 172 mmHg
